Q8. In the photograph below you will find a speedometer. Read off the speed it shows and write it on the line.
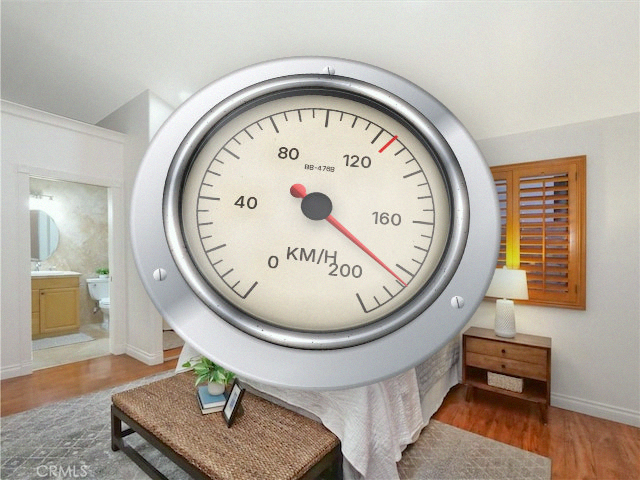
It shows 185 km/h
